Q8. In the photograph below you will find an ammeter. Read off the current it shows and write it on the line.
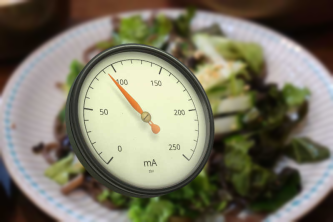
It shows 90 mA
